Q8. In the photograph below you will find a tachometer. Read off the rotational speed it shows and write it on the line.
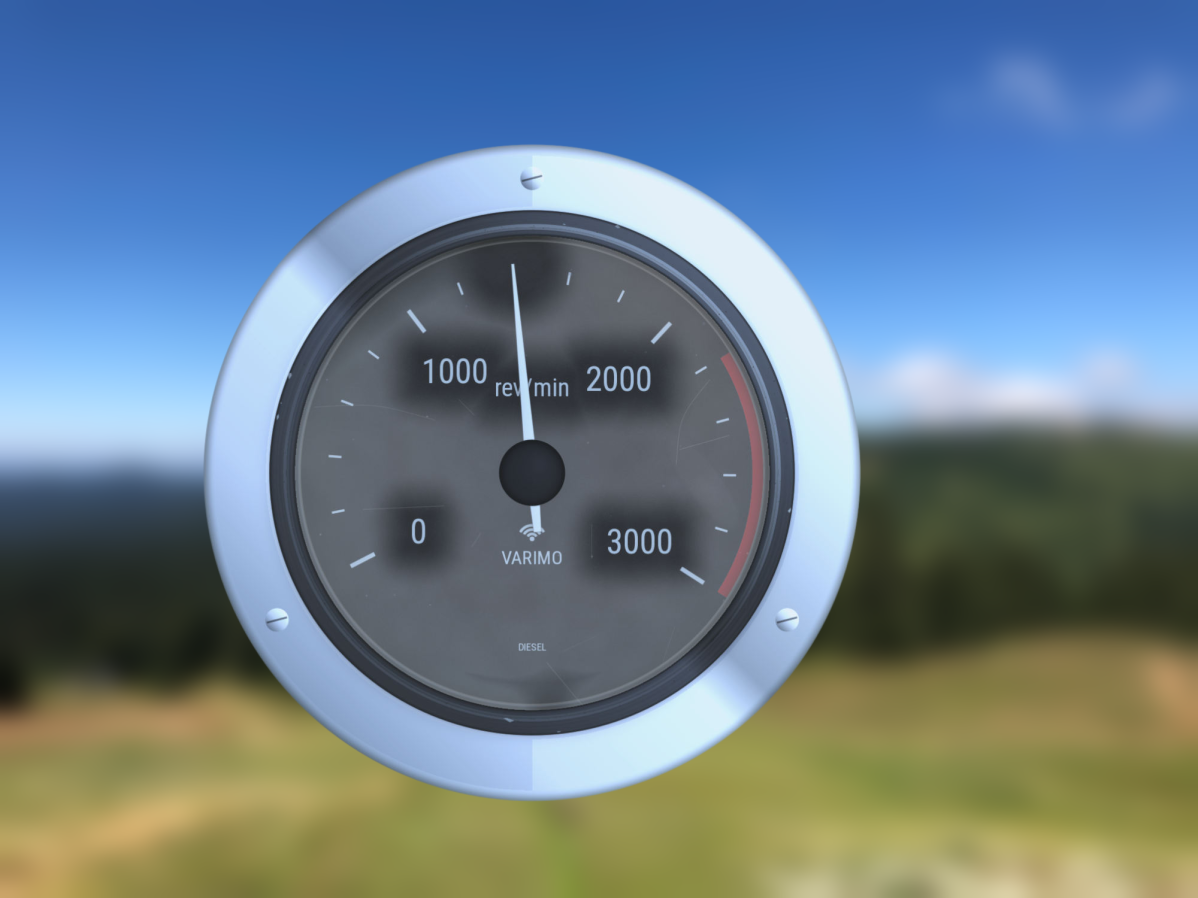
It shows 1400 rpm
